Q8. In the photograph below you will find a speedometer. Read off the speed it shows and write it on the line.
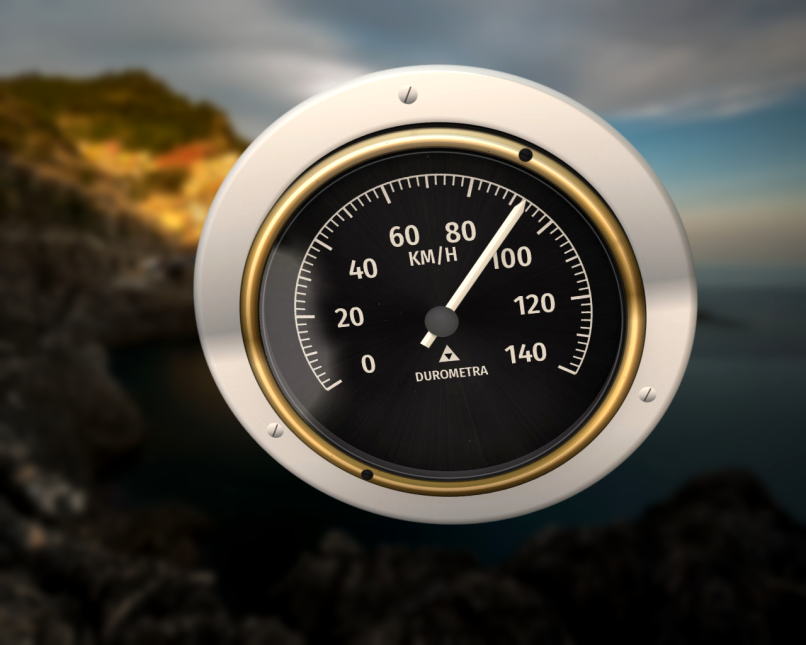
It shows 92 km/h
